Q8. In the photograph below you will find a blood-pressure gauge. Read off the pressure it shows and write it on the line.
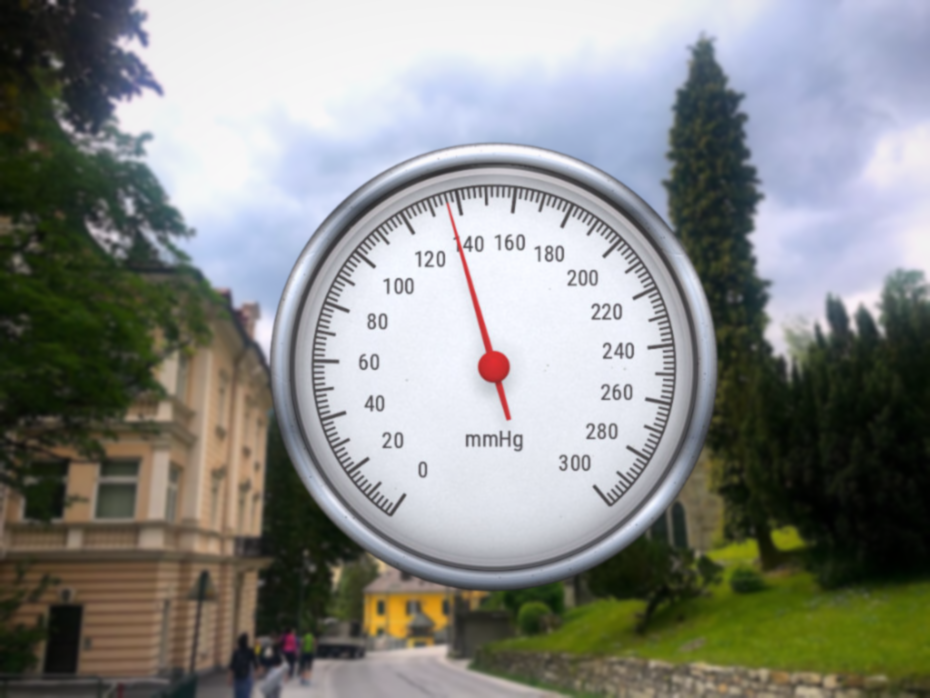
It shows 136 mmHg
